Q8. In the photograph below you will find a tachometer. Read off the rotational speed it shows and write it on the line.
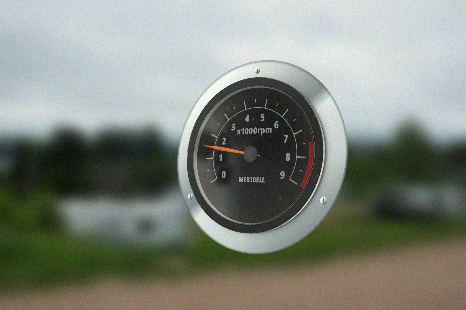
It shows 1500 rpm
